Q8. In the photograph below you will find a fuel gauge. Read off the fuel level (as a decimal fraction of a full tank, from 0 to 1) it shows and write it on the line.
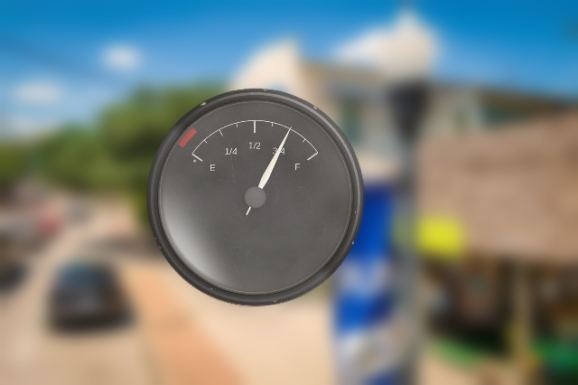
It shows 0.75
